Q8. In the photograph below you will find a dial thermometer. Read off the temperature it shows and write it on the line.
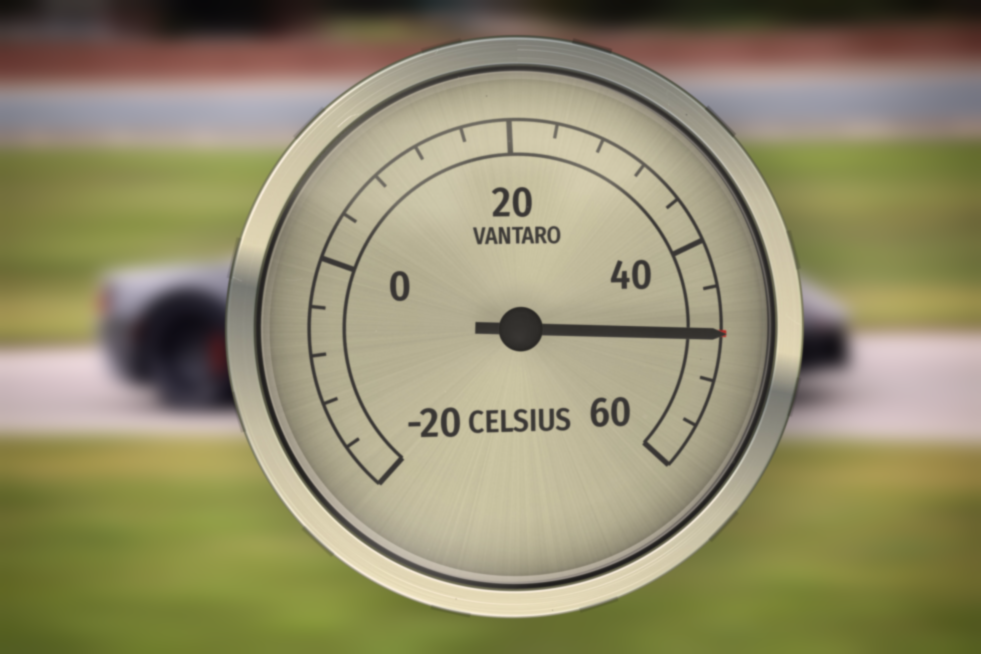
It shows 48 °C
